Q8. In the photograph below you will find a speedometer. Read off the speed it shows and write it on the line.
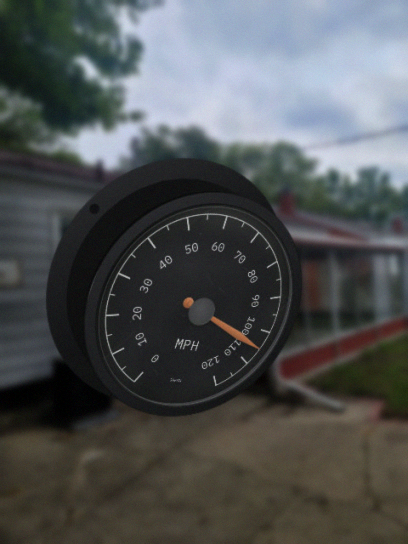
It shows 105 mph
